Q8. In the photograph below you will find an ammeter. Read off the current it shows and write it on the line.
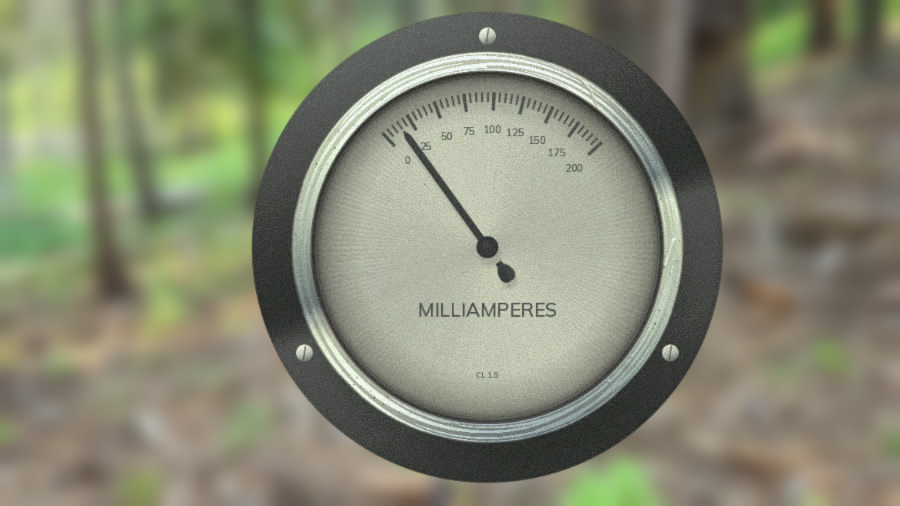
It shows 15 mA
